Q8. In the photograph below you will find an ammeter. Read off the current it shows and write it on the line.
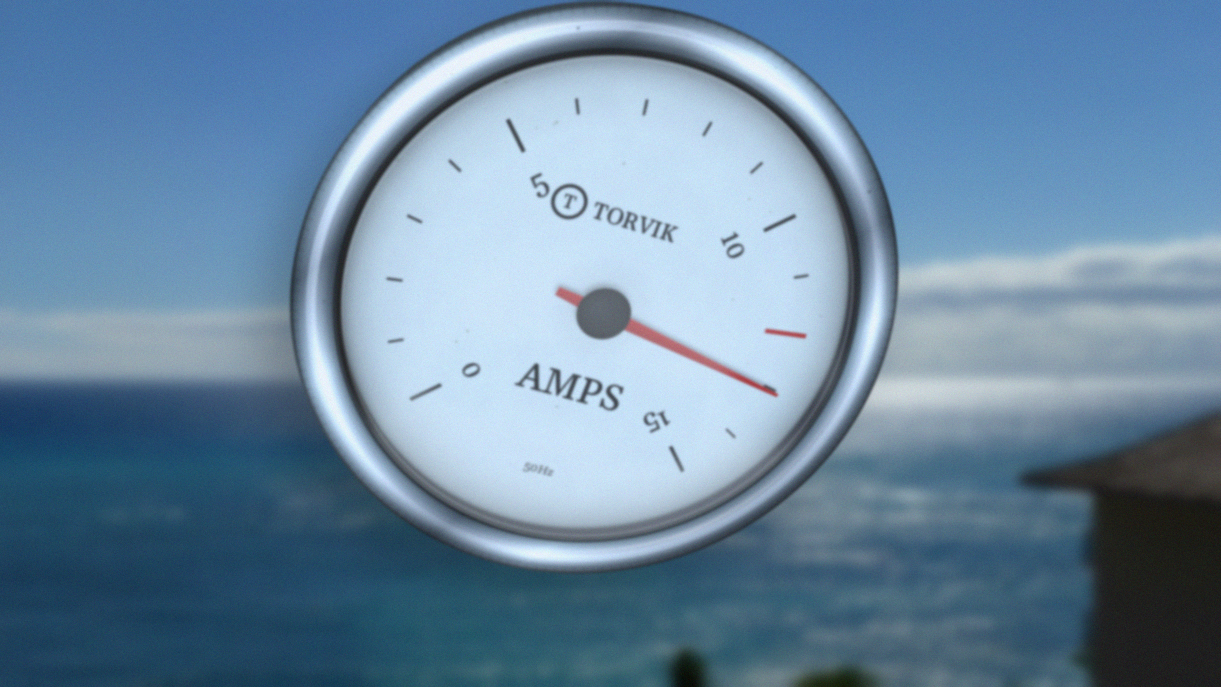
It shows 13 A
